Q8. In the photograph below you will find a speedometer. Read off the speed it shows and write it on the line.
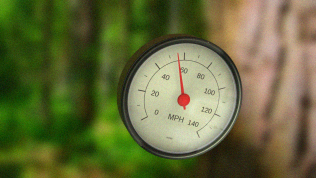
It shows 55 mph
